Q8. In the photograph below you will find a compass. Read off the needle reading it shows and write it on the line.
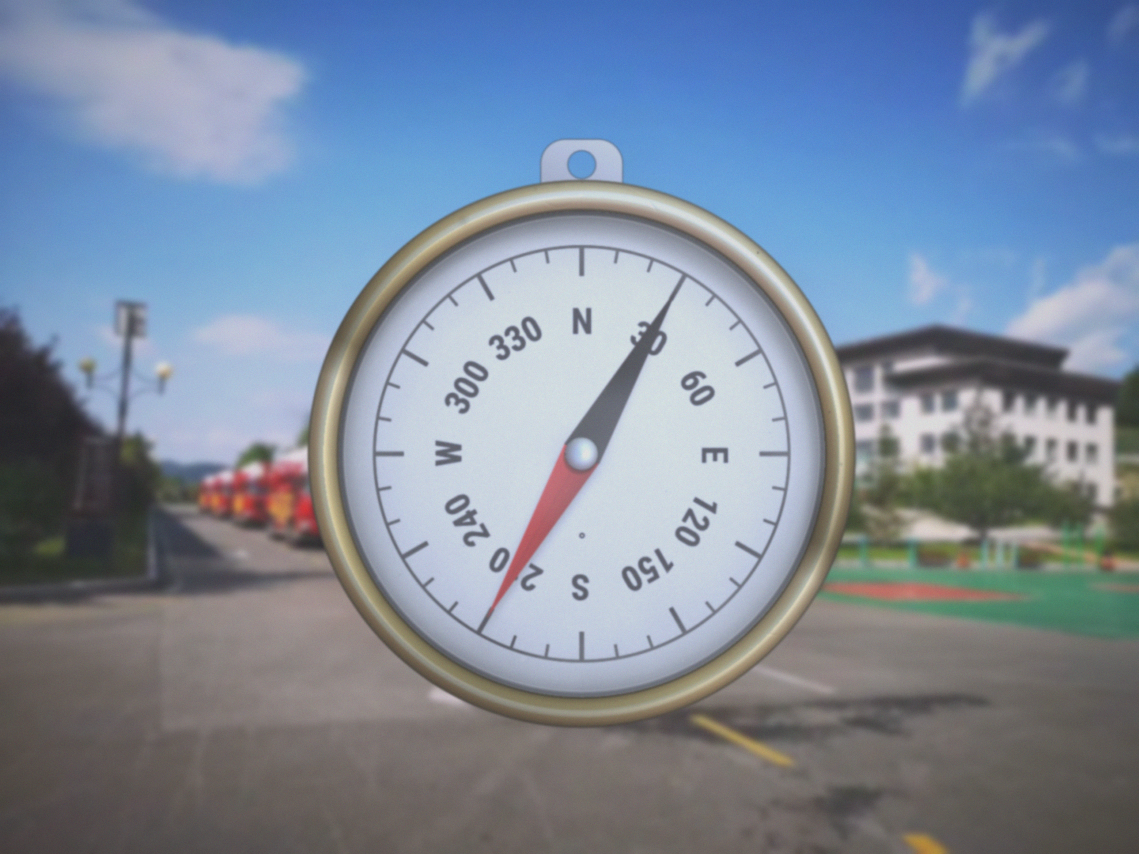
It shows 210 °
